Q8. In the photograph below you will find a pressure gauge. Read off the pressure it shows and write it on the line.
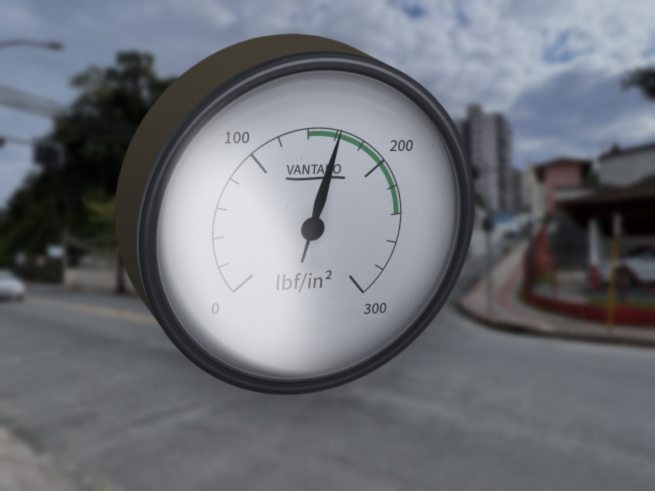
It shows 160 psi
